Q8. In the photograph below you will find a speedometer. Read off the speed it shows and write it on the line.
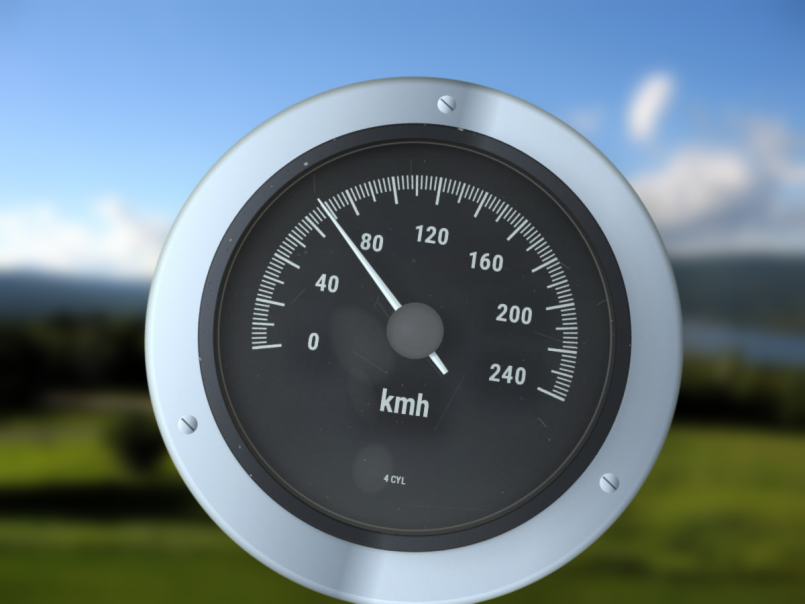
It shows 68 km/h
